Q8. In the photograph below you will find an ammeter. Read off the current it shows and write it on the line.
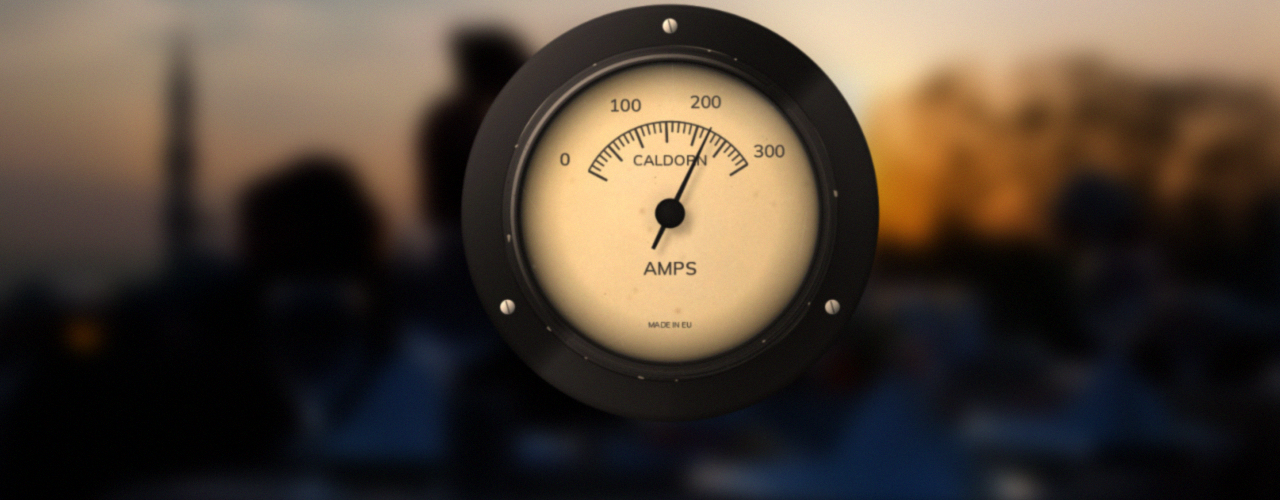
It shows 220 A
